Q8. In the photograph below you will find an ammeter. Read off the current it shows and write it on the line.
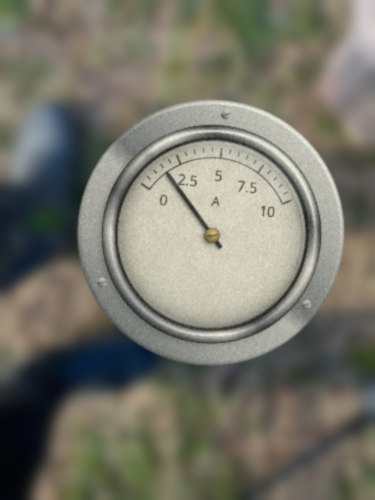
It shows 1.5 A
